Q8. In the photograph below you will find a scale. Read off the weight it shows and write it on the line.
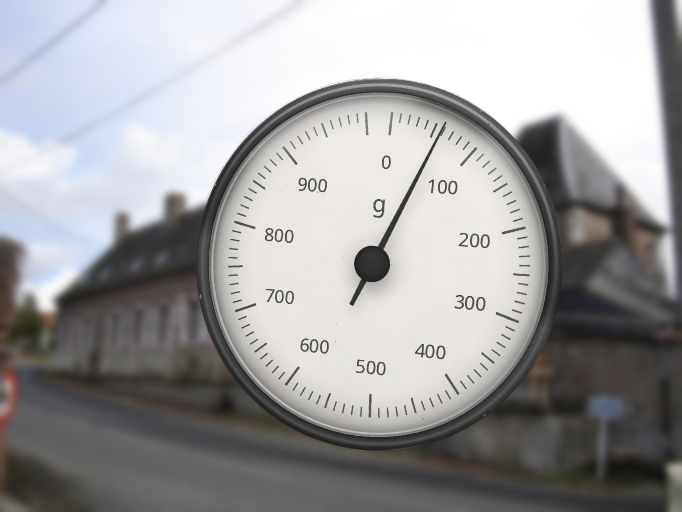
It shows 60 g
